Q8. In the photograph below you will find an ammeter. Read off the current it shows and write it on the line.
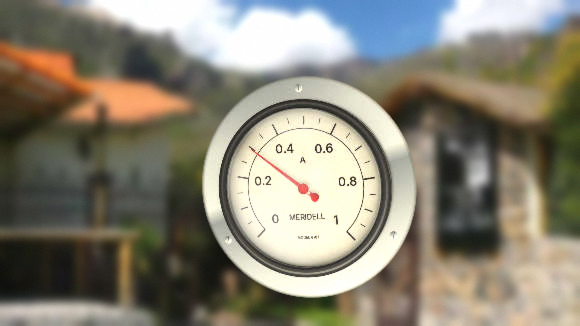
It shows 0.3 A
